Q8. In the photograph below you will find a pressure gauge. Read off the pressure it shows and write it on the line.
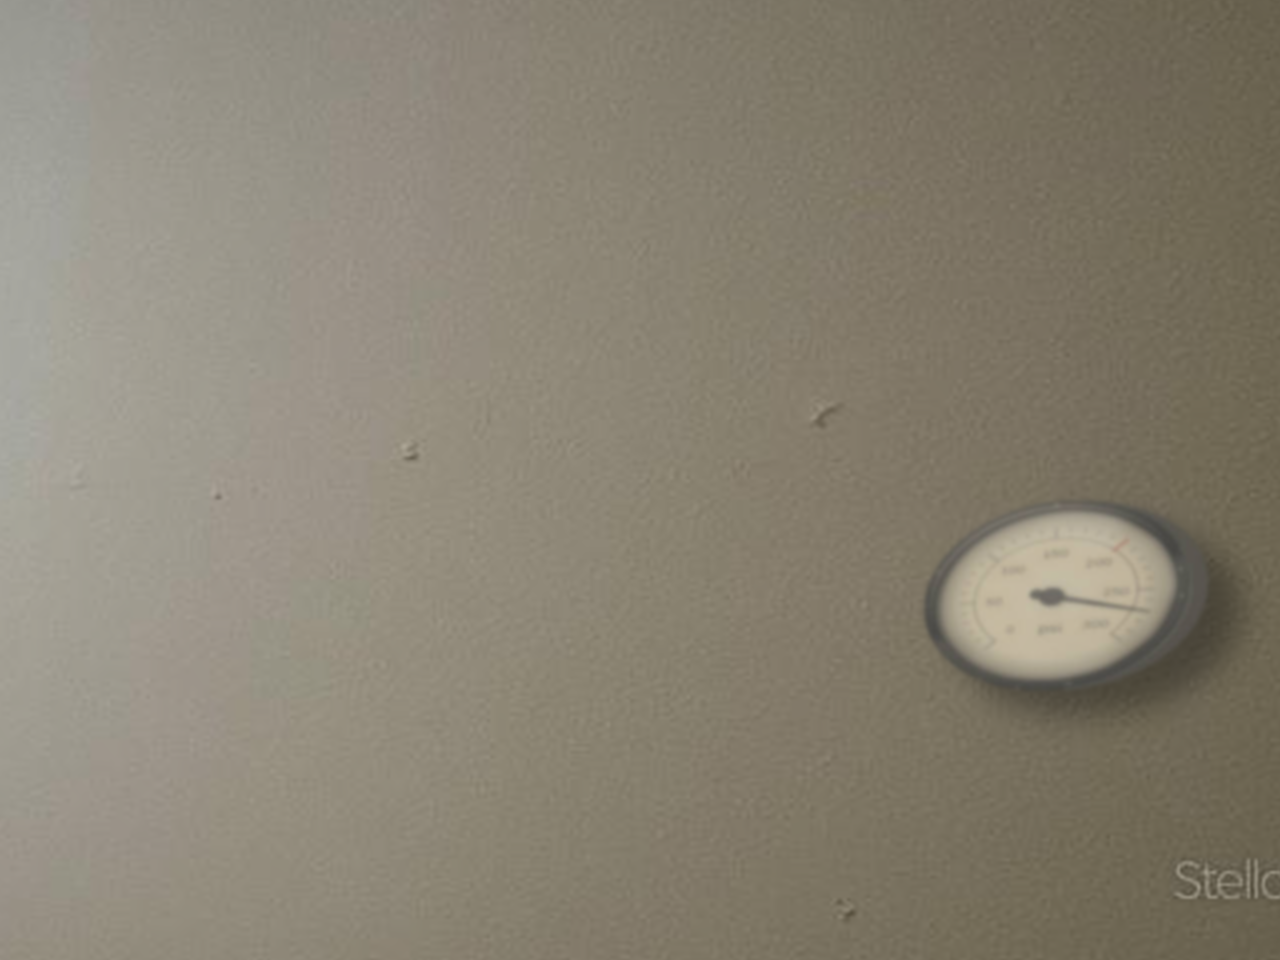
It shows 270 psi
